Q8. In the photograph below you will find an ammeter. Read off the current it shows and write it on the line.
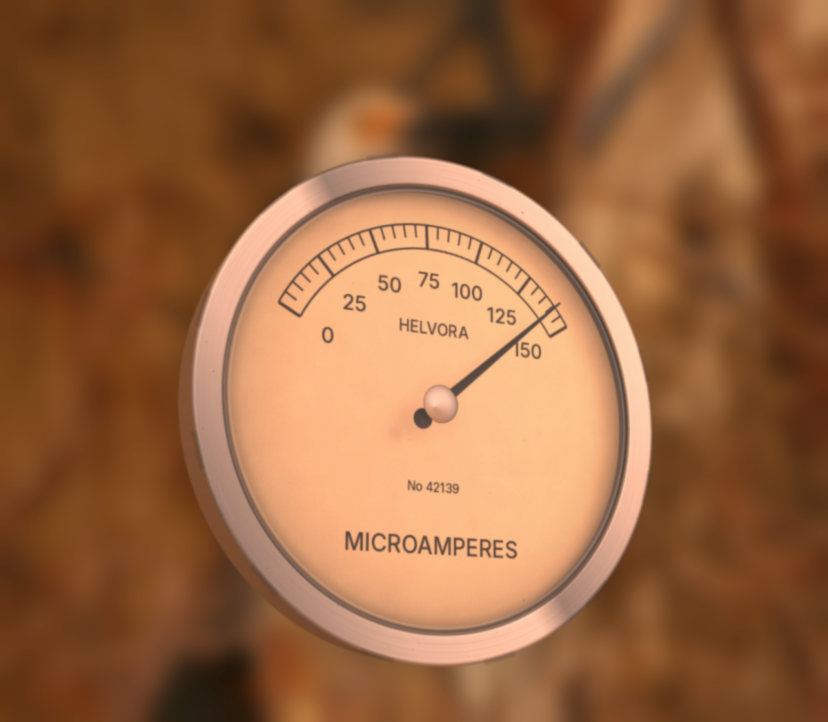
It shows 140 µA
